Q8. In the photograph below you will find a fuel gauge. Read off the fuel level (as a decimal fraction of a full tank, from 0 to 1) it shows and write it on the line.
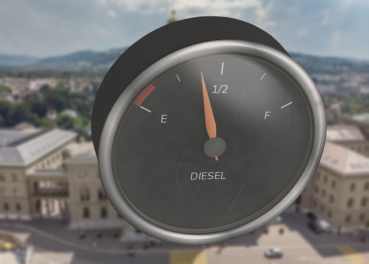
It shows 0.375
